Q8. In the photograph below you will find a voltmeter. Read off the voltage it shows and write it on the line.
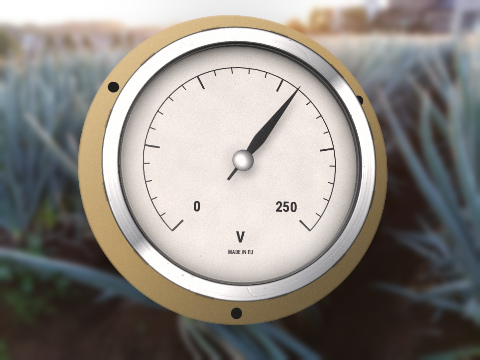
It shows 160 V
